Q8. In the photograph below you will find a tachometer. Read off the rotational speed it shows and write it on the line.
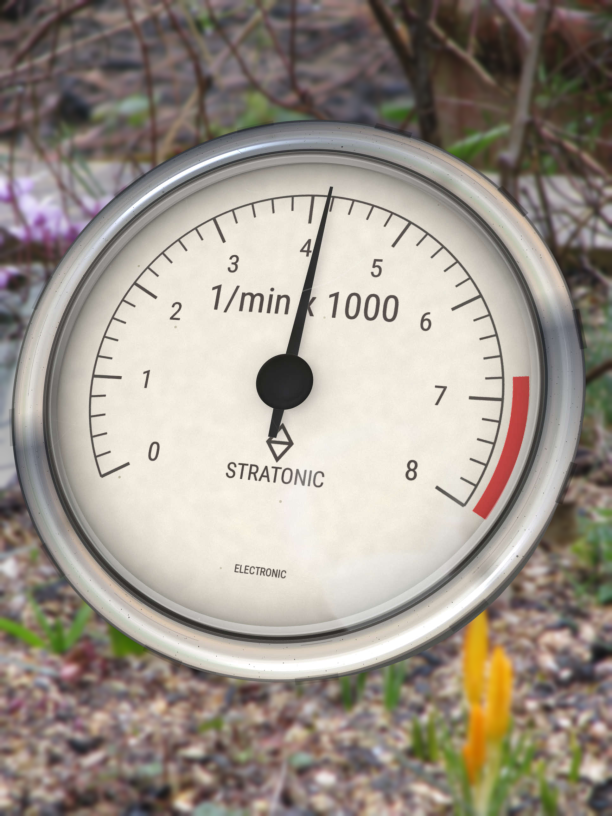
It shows 4200 rpm
